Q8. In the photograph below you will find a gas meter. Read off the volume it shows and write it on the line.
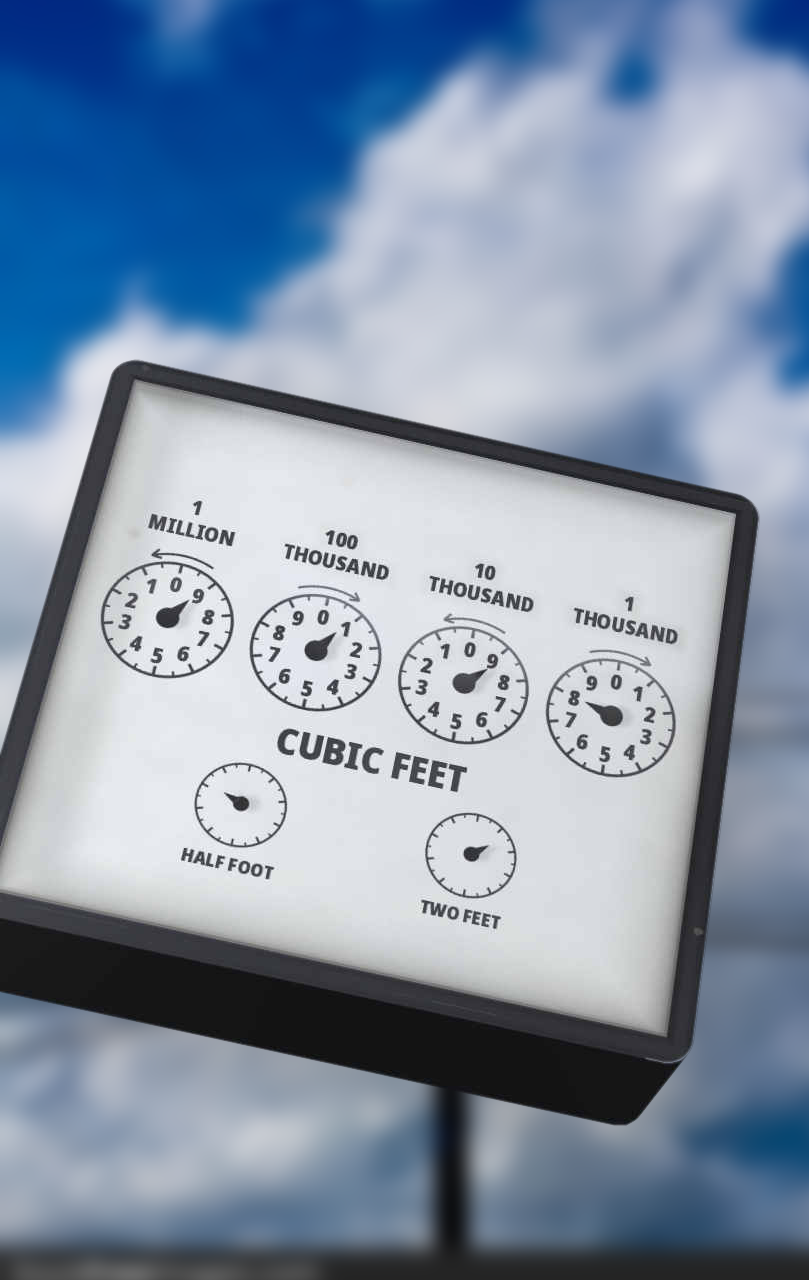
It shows 908800 ft³
